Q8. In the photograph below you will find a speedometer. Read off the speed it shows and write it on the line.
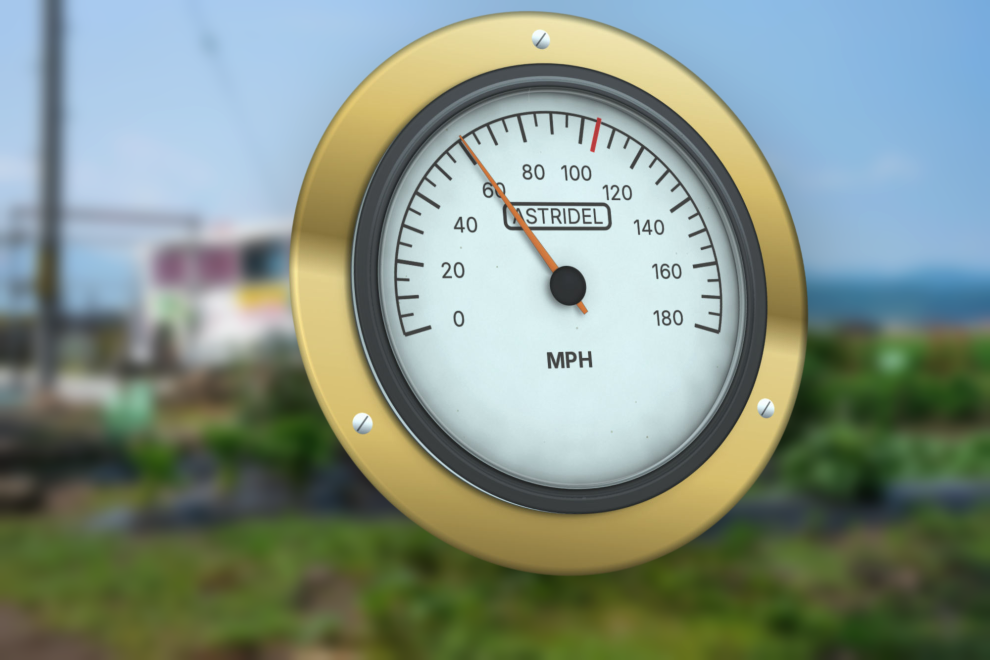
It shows 60 mph
